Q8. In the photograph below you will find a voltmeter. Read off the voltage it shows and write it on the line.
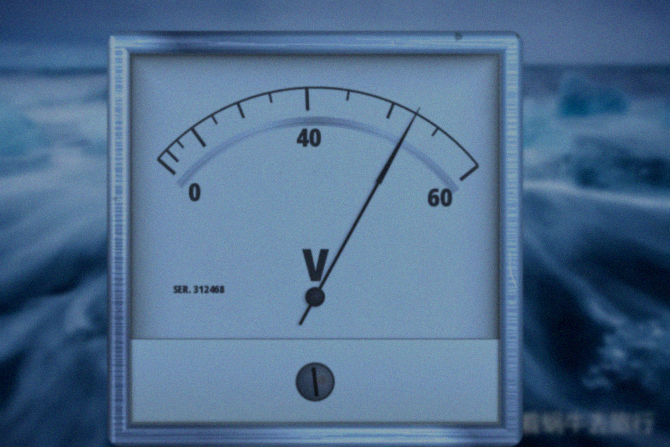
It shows 52.5 V
